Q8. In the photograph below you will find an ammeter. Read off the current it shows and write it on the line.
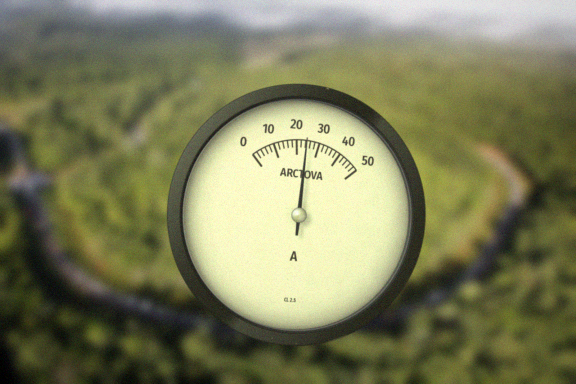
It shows 24 A
